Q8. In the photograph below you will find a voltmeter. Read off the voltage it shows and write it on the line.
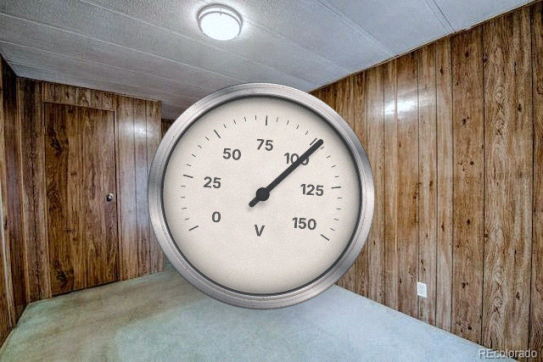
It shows 102.5 V
